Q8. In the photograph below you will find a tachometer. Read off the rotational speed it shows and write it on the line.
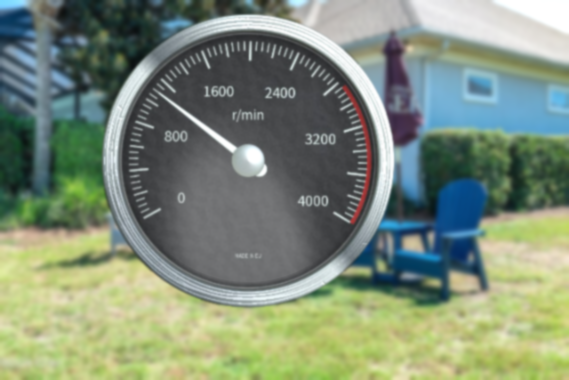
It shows 1100 rpm
